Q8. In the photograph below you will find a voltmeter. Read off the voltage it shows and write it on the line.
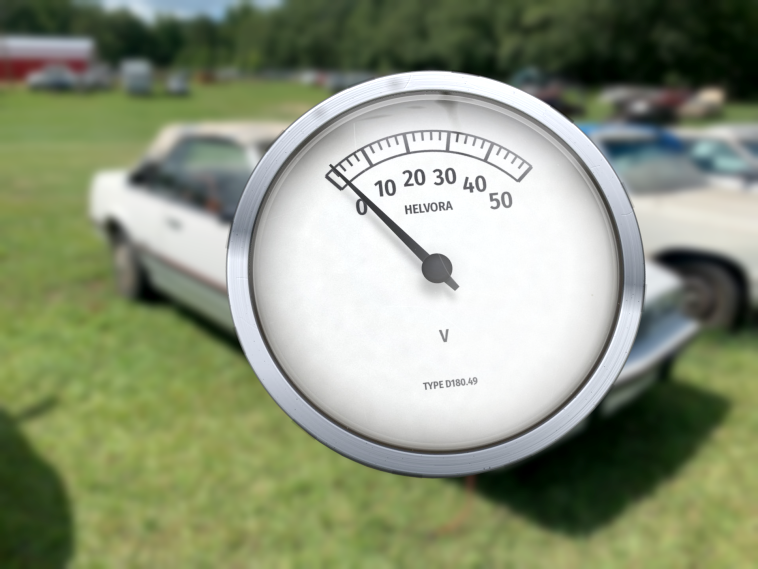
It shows 2 V
